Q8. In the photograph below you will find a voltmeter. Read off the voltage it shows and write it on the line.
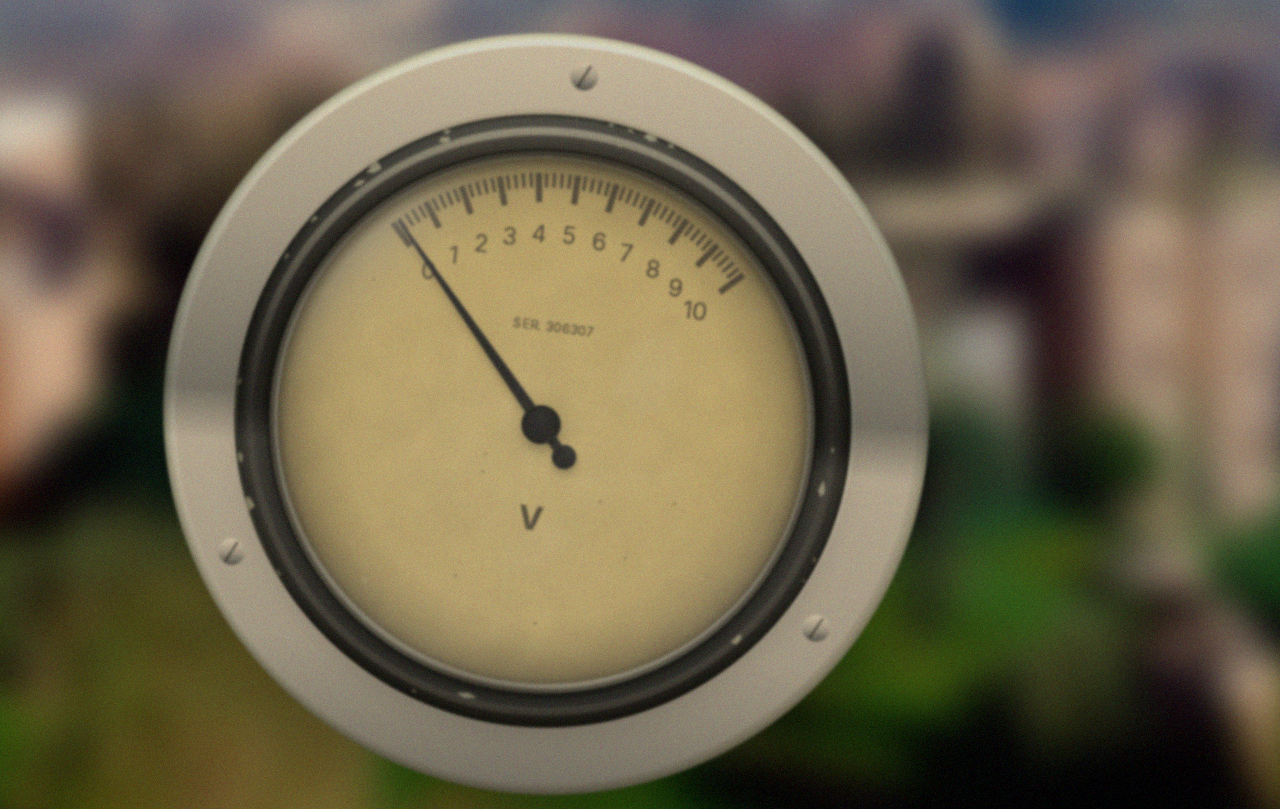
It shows 0.2 V
